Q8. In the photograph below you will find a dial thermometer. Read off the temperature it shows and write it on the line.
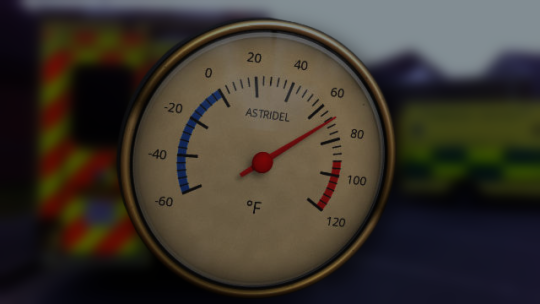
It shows 68 °F
